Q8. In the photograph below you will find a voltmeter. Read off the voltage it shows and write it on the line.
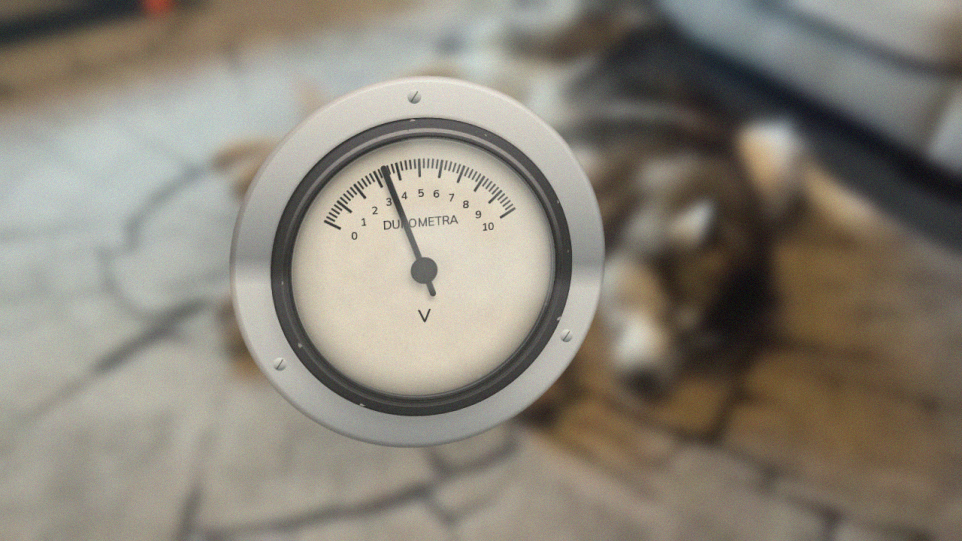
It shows 3.4 V
